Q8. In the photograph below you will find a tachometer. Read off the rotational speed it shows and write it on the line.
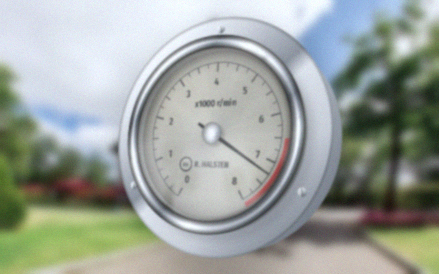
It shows 7250 rpm
